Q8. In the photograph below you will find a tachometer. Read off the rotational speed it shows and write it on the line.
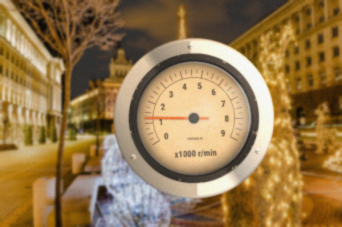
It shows 1250 rpm
